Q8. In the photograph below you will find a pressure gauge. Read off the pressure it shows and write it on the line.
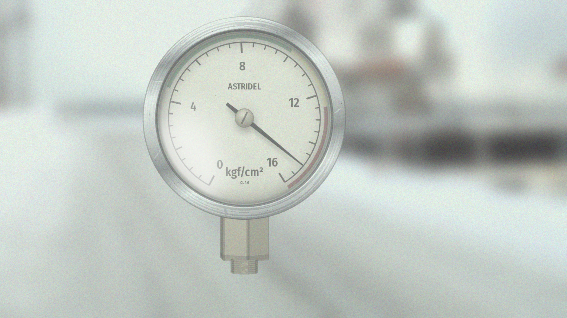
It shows 15 kg/cm²
